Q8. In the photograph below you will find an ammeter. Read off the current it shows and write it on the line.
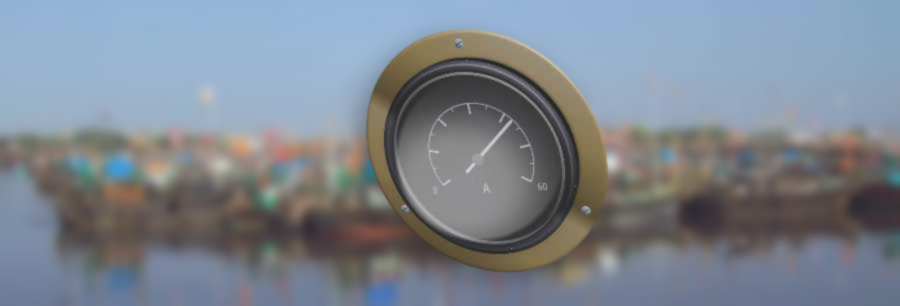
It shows 42.5 A
